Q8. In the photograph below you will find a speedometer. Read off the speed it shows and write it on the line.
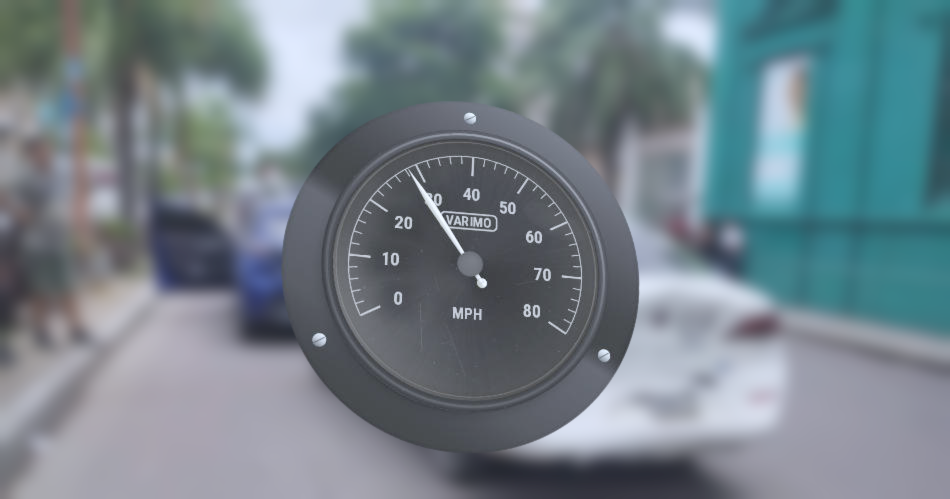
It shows 28 mph
